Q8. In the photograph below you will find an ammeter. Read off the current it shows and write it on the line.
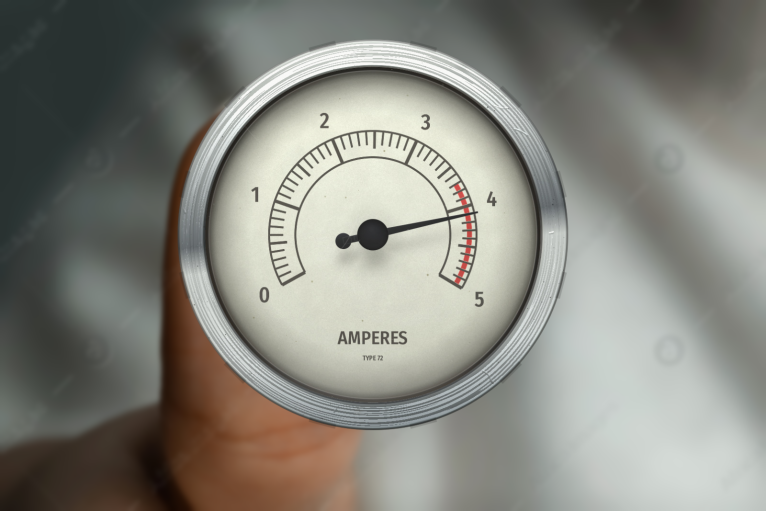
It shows 4.1 A
